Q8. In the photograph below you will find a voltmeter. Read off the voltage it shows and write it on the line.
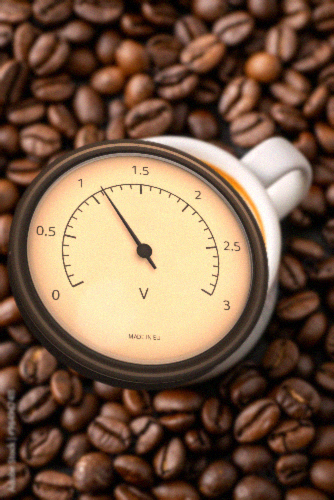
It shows 1.1 V
